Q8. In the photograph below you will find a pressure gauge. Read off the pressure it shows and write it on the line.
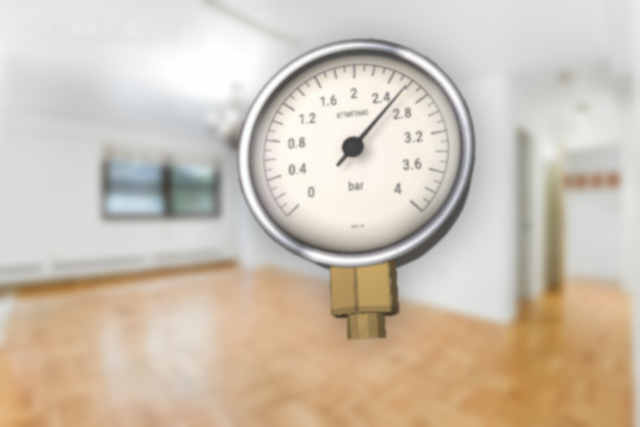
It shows 2.6 bar
